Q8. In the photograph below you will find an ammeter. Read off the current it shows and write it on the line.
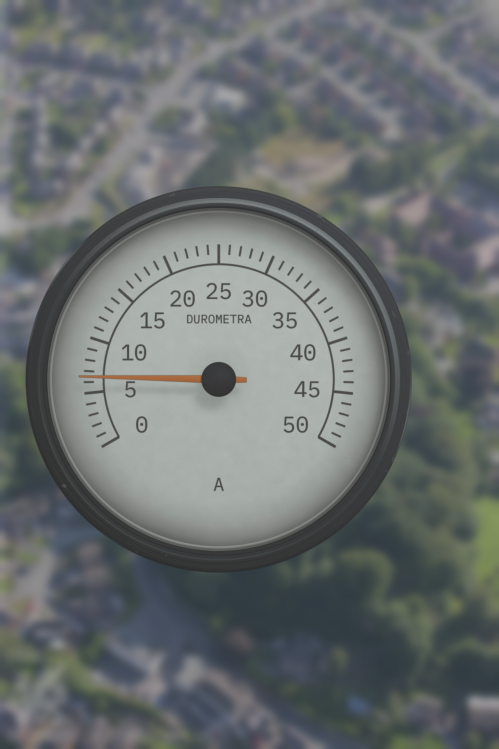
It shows 6.5 A
